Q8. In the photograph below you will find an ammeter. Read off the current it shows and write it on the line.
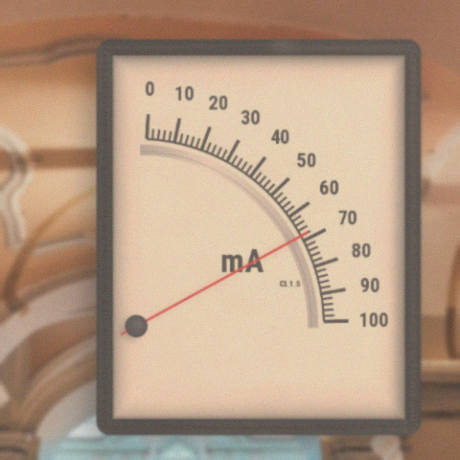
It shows 68 mA
